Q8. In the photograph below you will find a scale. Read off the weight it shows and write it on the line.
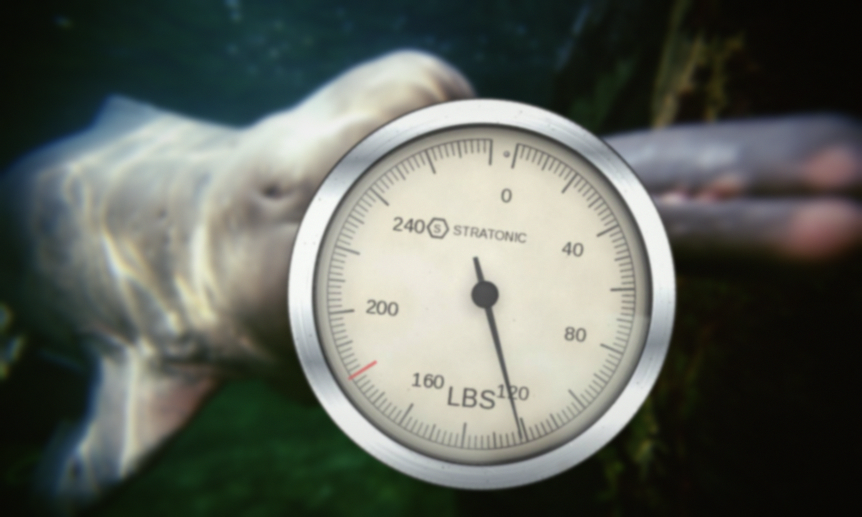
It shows 122 lb
